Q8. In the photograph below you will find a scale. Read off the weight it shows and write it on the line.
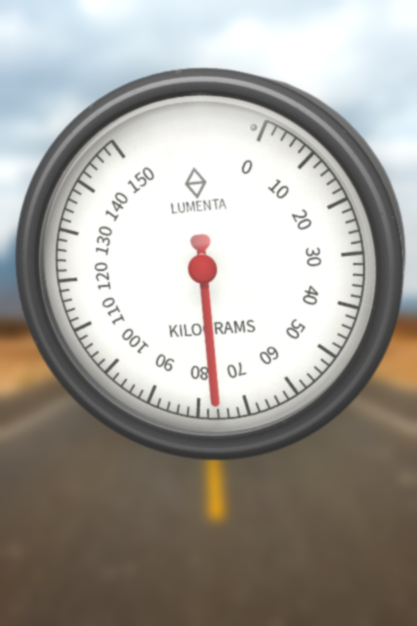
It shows 76 kg
